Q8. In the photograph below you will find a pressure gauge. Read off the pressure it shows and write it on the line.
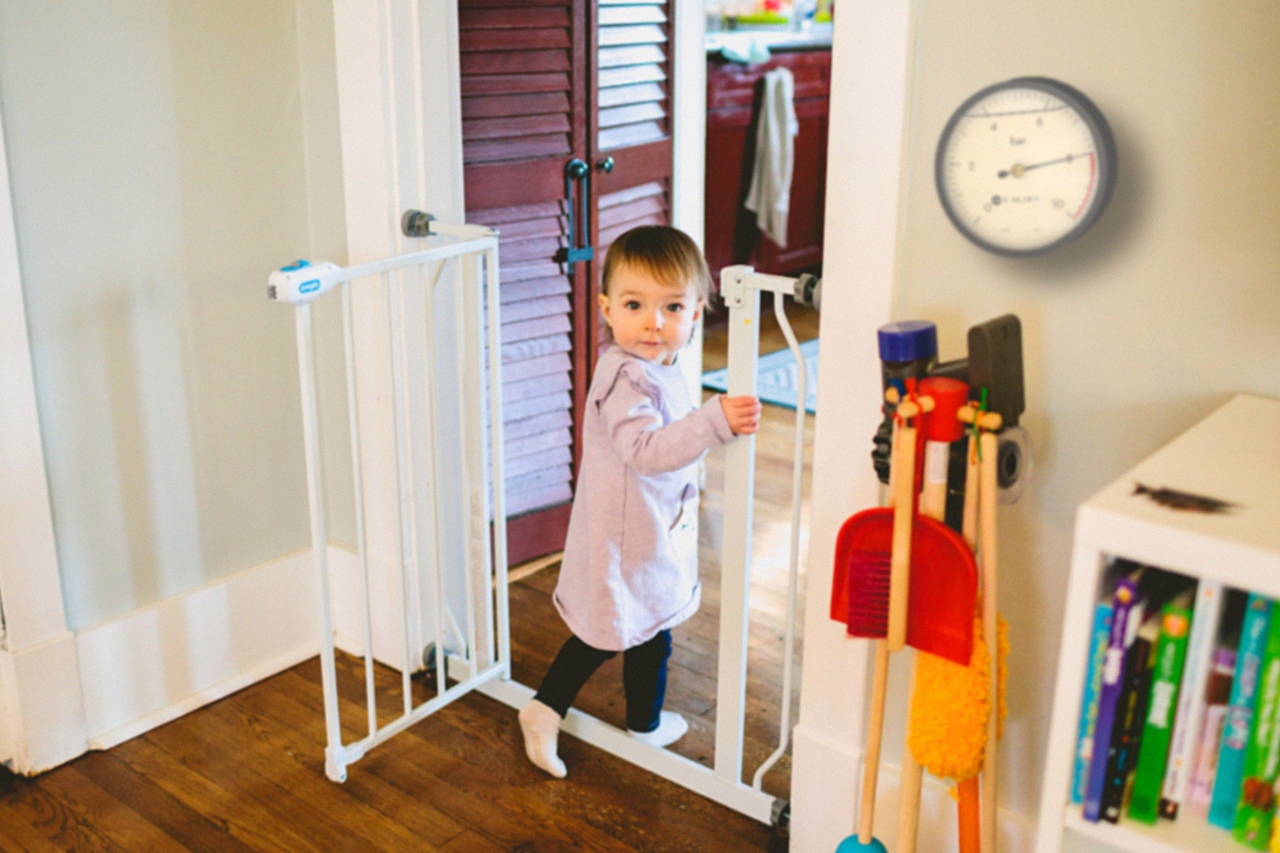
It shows 8 bar
